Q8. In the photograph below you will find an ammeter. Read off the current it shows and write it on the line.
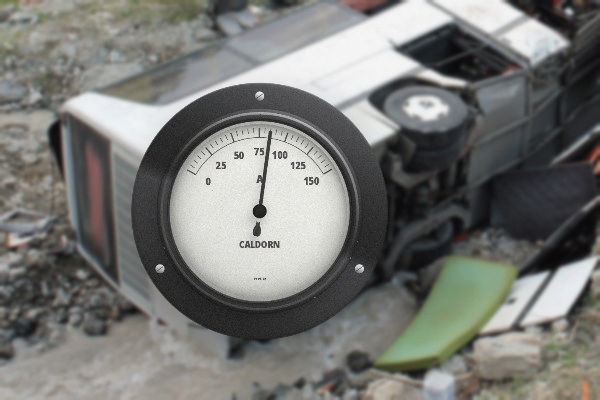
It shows 85 A
